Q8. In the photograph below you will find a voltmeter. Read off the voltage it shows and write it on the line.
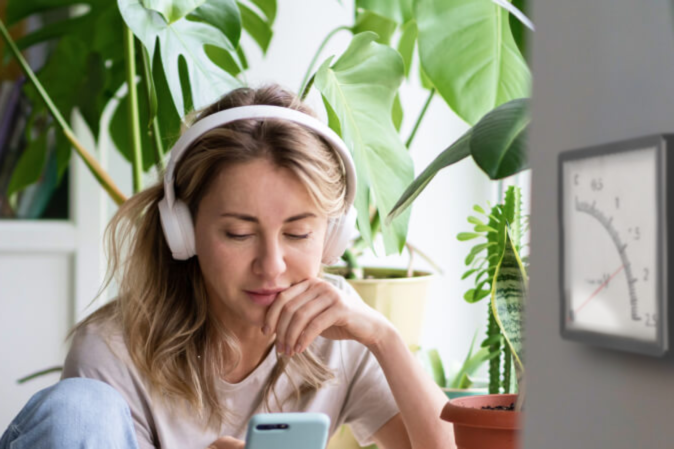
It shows 1.75 V
